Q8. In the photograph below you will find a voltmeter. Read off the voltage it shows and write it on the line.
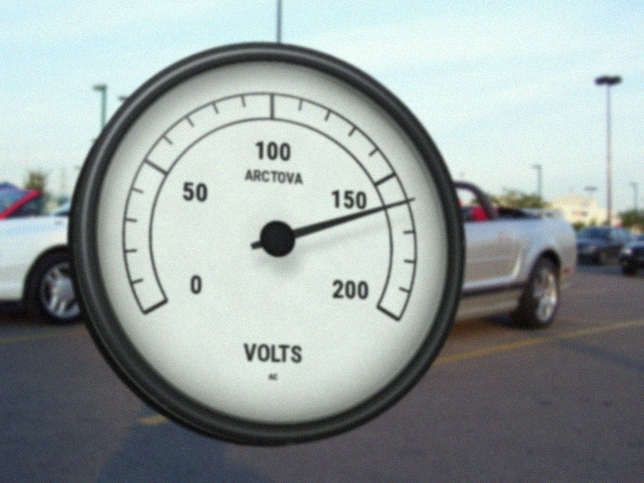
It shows 160 V
